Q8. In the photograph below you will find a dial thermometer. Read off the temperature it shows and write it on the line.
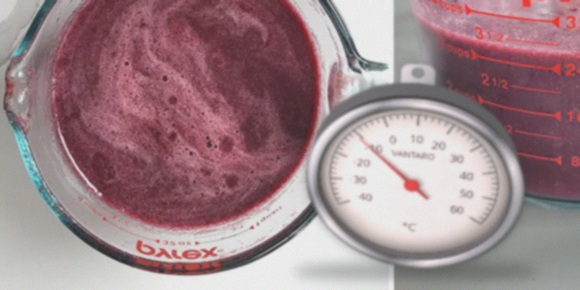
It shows -10 °C
